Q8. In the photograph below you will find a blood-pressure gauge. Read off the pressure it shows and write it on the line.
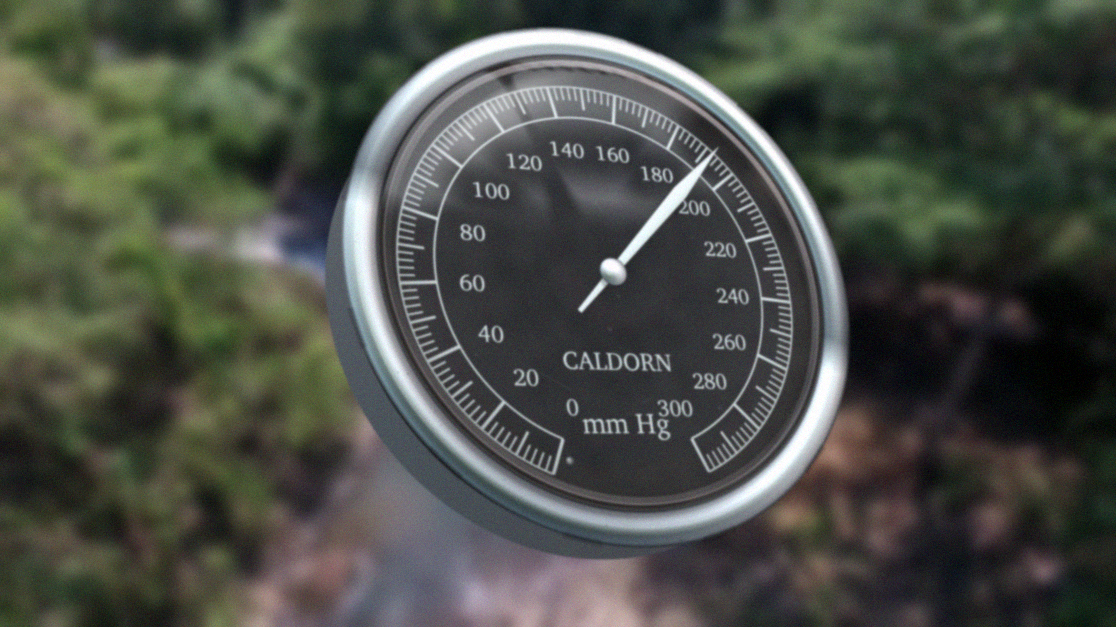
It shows 192 mmHg
